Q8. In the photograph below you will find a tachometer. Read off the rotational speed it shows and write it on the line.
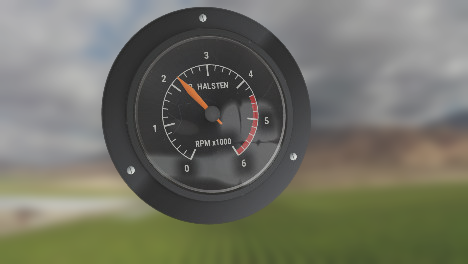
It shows 2200 rpm
